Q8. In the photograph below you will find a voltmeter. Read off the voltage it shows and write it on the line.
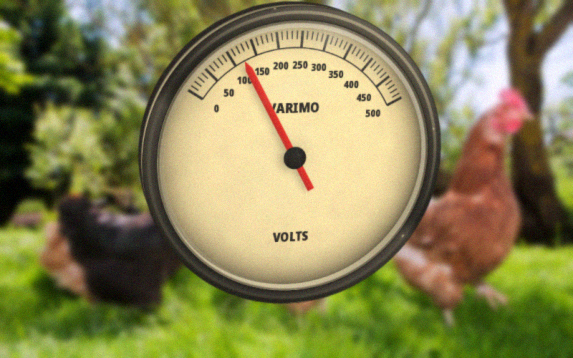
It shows 120 V
